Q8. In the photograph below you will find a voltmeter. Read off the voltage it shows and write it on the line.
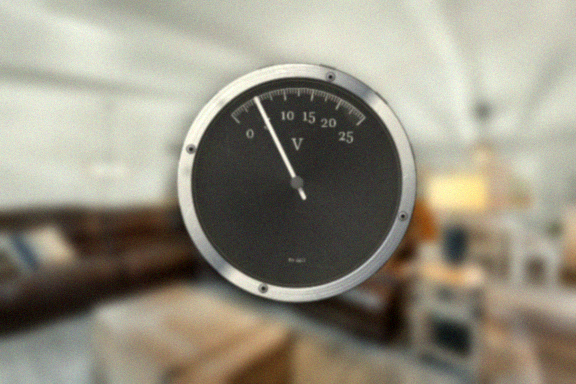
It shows 5 V
